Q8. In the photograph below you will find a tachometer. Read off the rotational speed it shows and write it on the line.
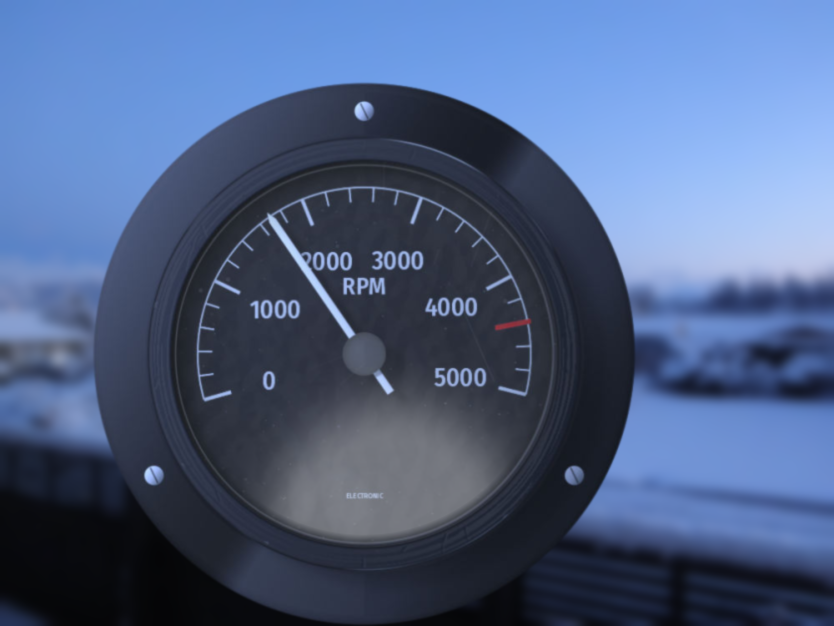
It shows 1700 rpm
